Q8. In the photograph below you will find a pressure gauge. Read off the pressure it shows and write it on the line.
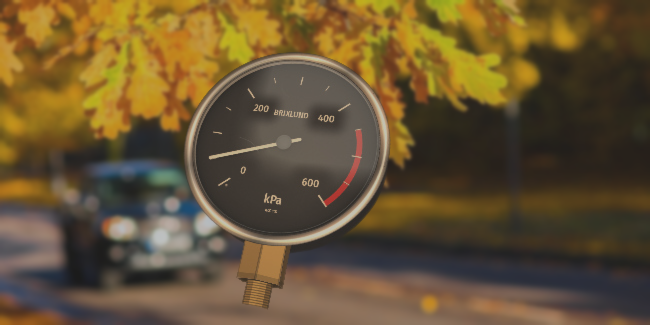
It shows 50 kPa
